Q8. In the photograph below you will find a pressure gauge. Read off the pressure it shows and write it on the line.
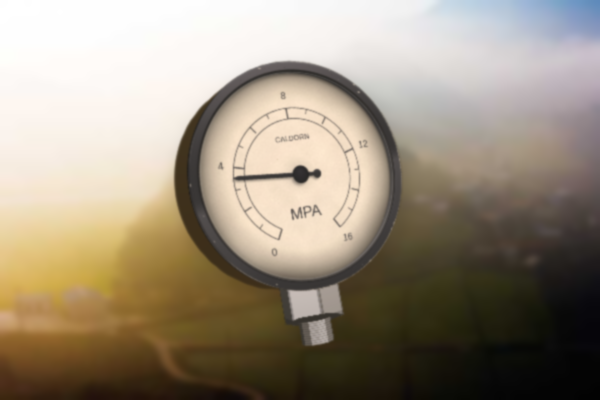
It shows 3.5 MPa
